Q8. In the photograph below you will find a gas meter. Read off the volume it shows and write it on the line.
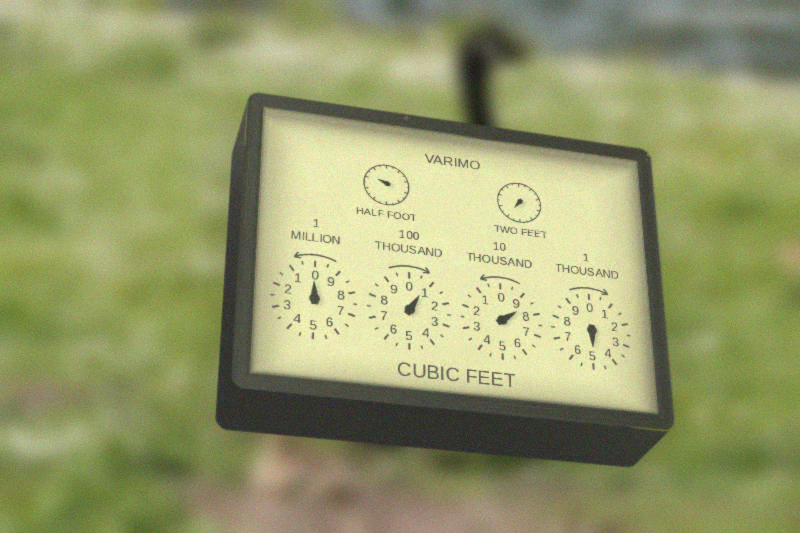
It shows 8500 ft³
